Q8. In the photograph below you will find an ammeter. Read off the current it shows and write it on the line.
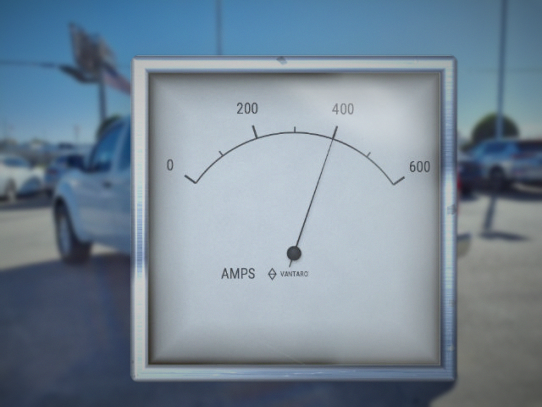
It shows 400 A
